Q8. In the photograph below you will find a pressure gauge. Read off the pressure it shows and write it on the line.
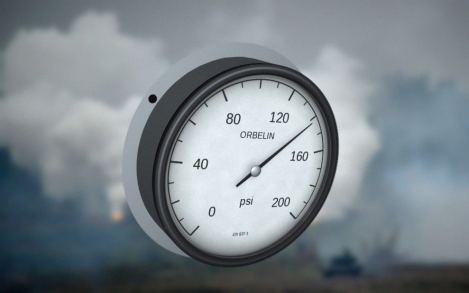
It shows 140 psi
